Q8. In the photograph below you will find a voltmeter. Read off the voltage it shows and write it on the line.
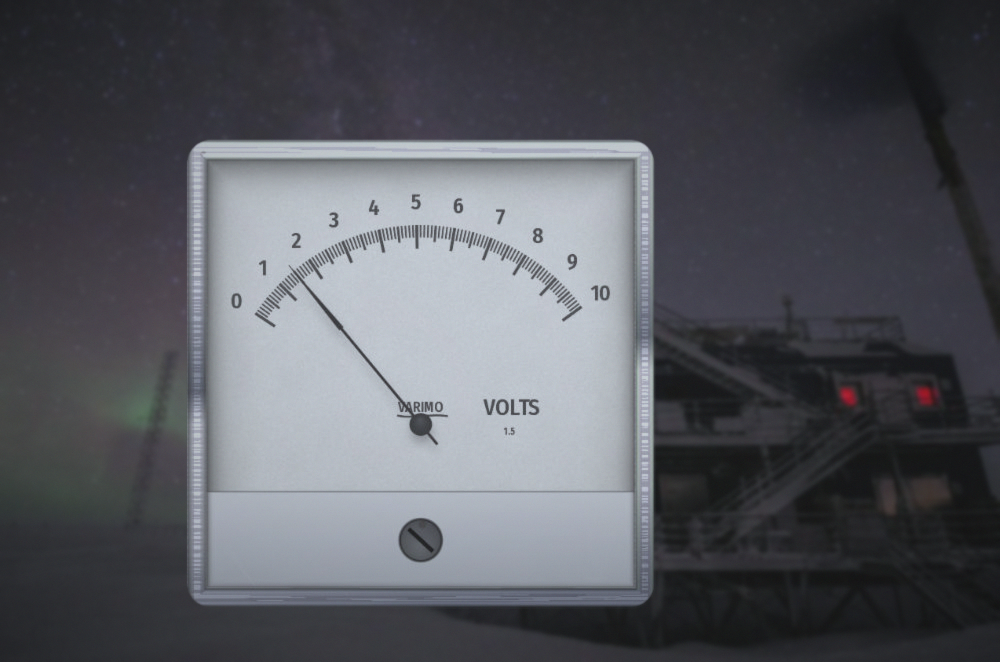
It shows 1.5 V
